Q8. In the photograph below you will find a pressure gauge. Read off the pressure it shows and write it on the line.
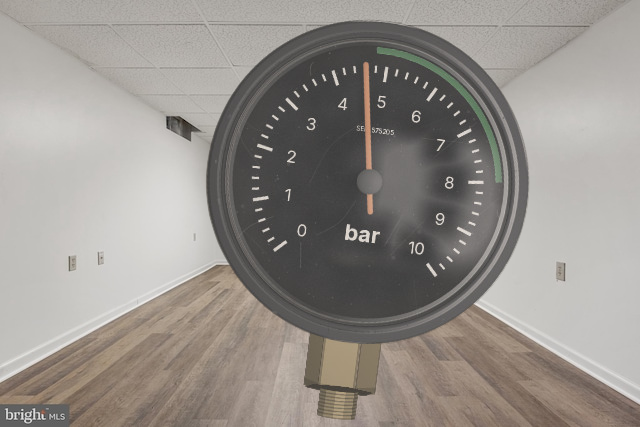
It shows 4.6 bar
